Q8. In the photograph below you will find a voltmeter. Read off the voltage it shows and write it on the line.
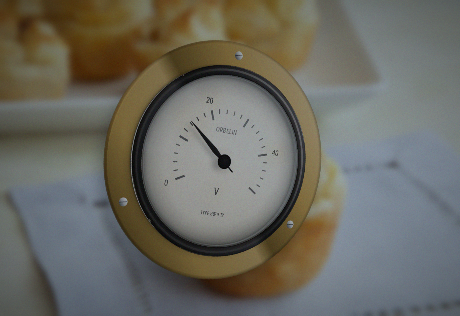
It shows 14 V
